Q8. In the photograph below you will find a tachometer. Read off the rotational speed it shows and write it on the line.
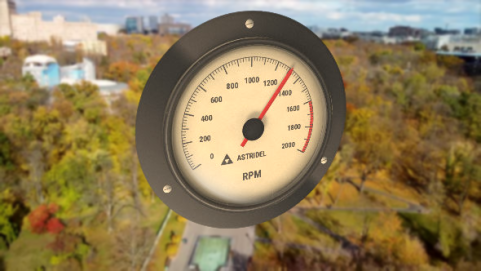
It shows 1300 rpm
